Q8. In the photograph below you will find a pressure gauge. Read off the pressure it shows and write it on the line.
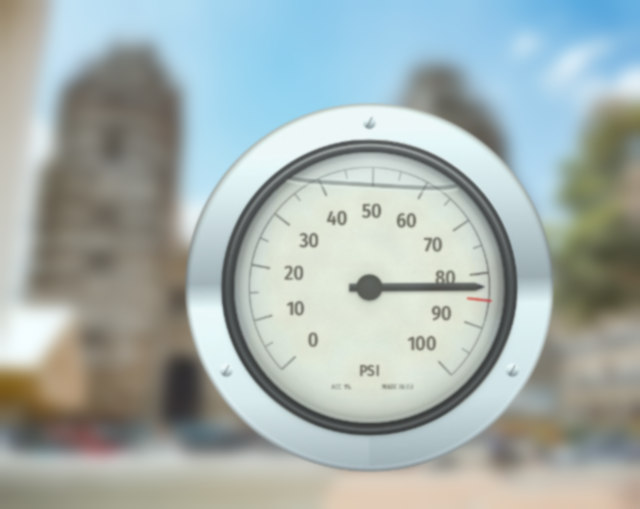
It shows 82.5 psi
